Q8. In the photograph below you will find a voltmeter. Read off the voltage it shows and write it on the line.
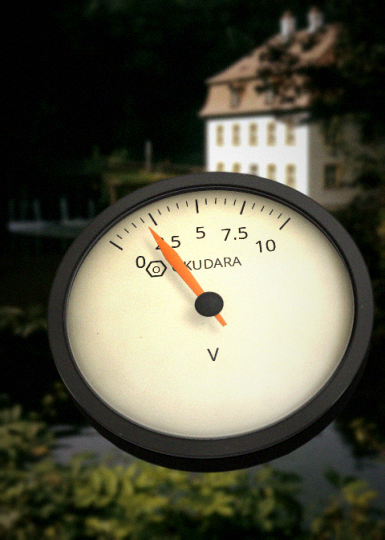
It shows 2 V
